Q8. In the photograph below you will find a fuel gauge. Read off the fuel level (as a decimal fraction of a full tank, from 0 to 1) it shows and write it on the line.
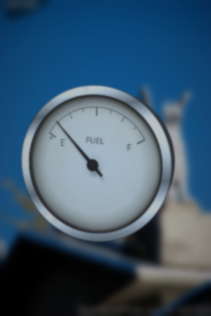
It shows 0.125
